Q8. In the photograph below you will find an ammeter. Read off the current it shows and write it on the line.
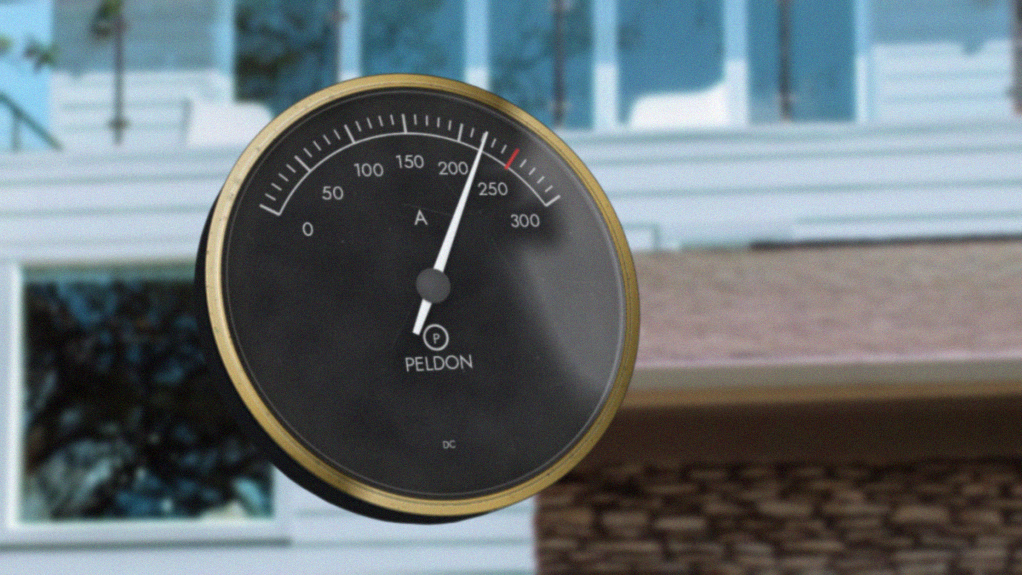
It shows 220 A
